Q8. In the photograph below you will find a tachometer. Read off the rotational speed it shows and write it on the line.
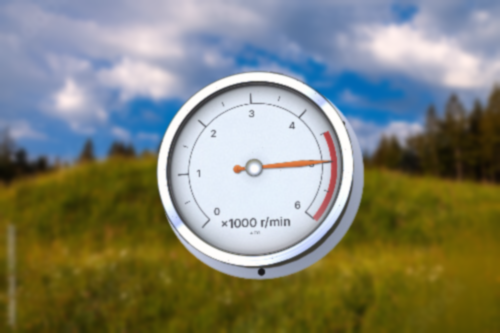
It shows 5000 rpm
